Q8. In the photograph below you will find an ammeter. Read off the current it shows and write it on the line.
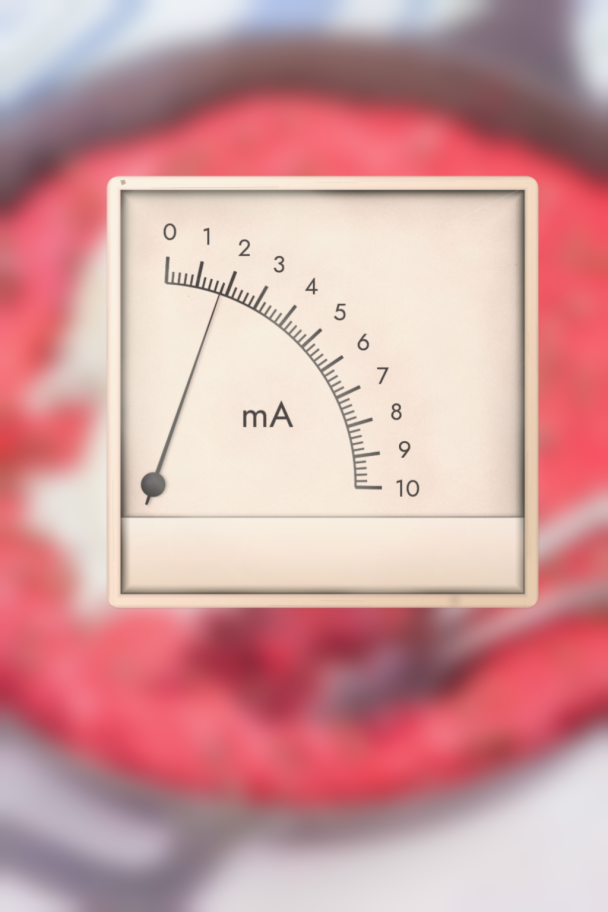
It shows 1.8 mA
